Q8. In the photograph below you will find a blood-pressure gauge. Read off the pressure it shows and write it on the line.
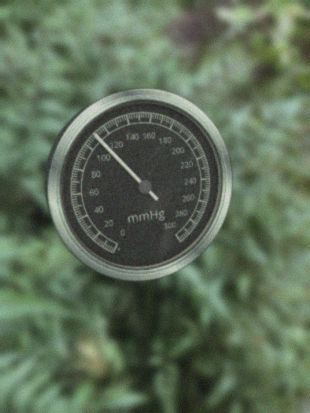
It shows 110 mmHg
